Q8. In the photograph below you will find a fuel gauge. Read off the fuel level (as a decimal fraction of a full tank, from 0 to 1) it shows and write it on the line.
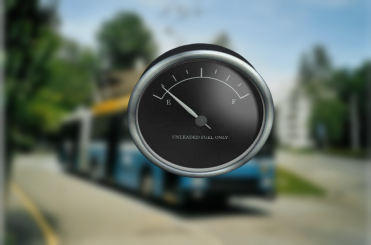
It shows 0.125
